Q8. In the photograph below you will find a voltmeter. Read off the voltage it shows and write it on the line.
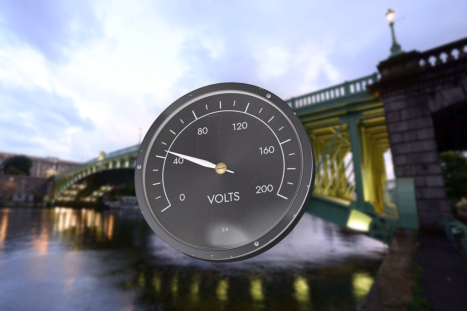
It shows 45 V
